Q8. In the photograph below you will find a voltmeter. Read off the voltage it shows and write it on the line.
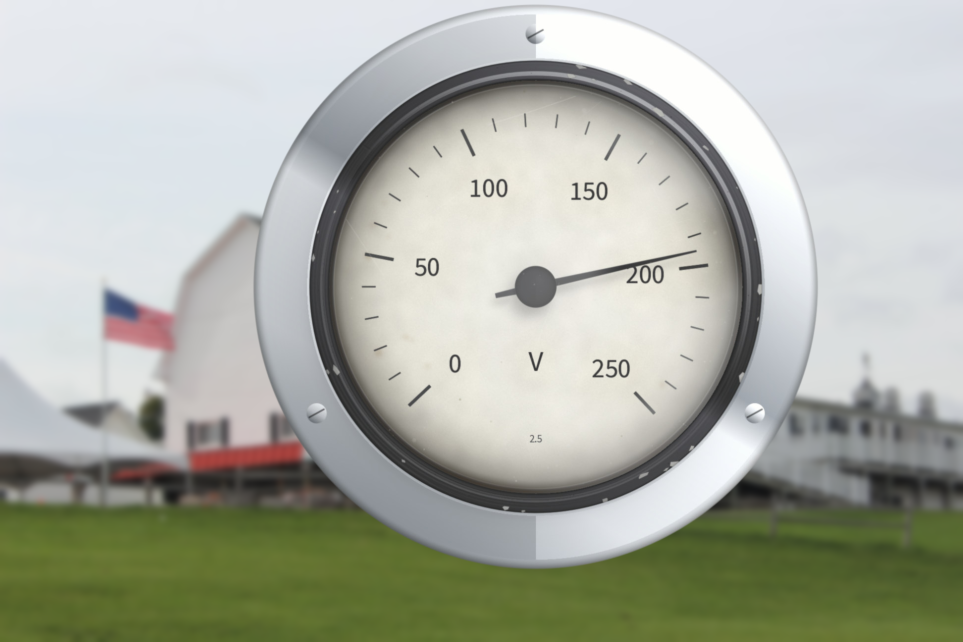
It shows 195 V
